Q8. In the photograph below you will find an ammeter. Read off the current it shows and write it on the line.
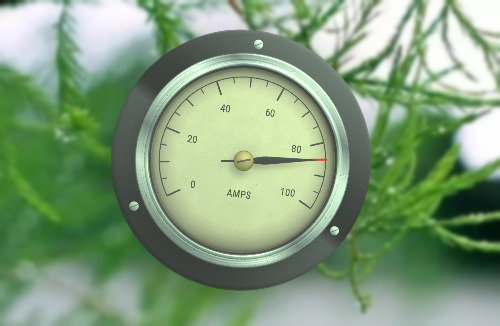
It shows 85 A
